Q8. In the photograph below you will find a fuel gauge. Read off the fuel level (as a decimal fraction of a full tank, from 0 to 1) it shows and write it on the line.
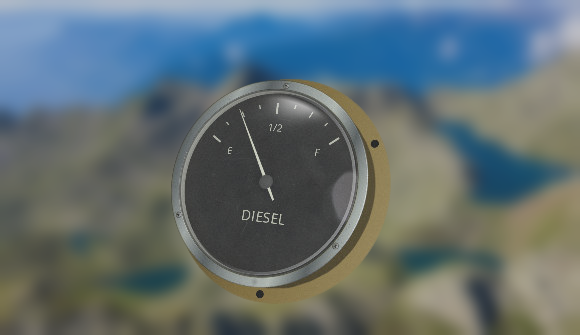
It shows 0.25
